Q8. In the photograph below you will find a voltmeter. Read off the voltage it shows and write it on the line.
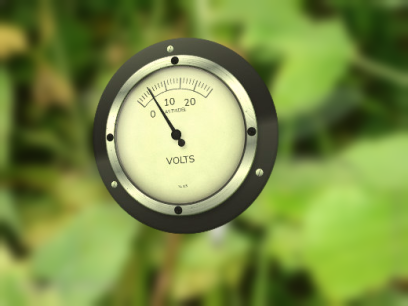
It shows 5 V
